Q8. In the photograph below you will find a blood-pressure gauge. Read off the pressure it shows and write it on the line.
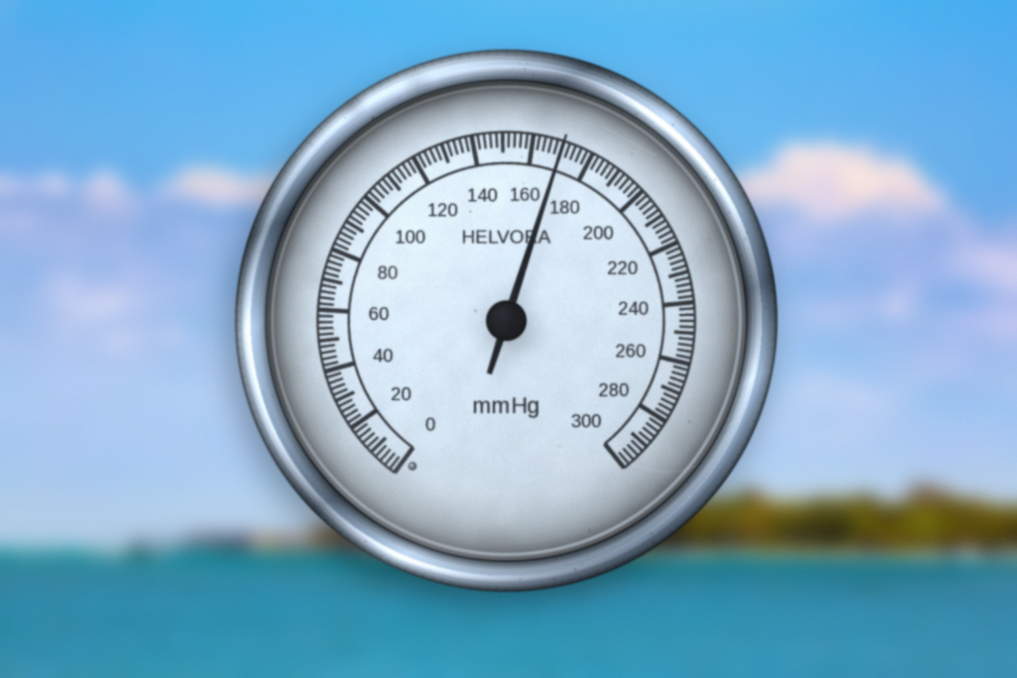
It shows 170 mmHg
